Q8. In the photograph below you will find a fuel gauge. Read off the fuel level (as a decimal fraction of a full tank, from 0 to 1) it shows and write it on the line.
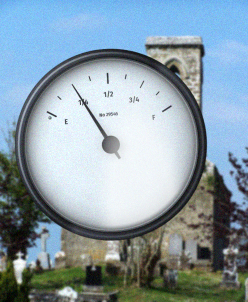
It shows 0.25
